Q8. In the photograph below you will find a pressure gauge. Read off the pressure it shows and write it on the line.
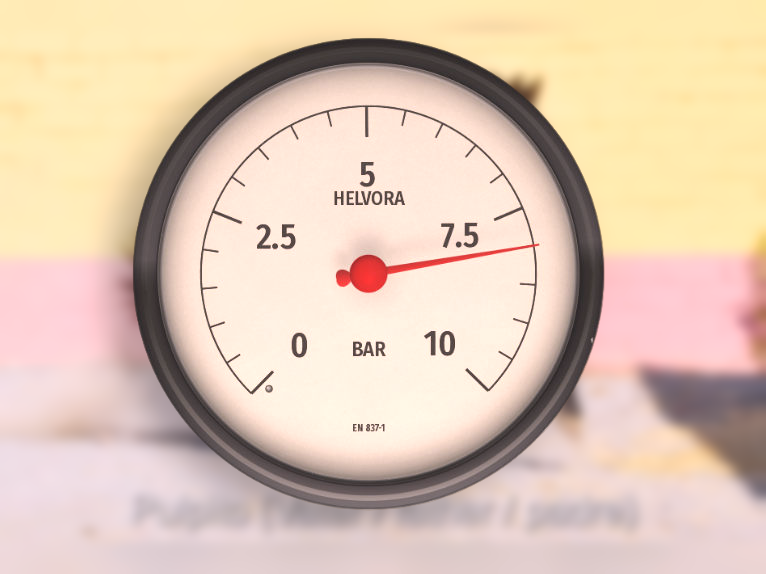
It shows 8 bar
